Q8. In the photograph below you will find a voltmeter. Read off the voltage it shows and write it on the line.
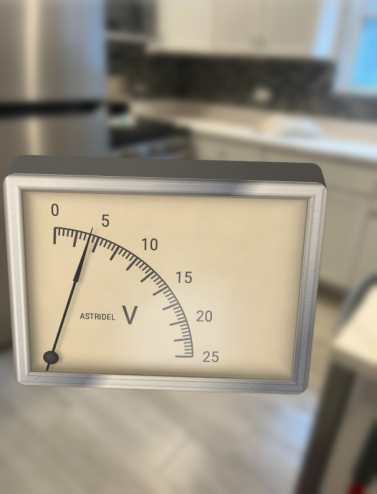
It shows 4 V
